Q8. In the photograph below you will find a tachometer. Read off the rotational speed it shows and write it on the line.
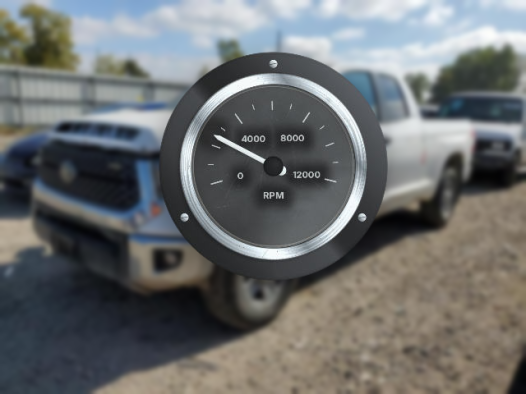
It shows 2500 rpm
